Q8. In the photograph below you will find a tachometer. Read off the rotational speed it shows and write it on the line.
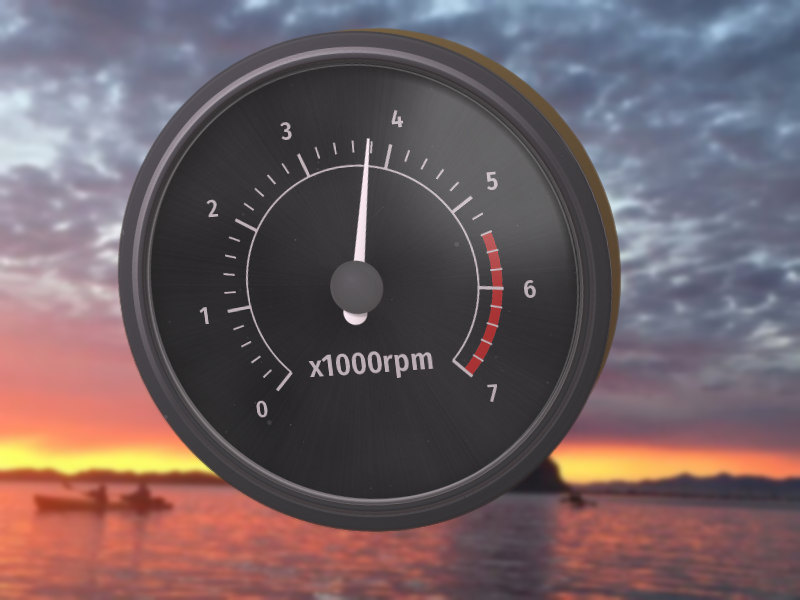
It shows 3800 rpm
